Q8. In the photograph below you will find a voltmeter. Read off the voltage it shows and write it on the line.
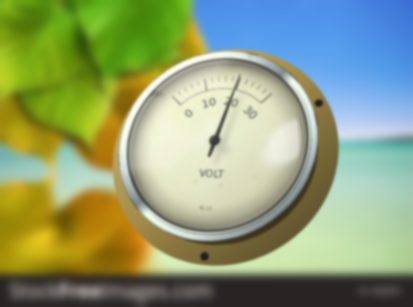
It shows 20 V
